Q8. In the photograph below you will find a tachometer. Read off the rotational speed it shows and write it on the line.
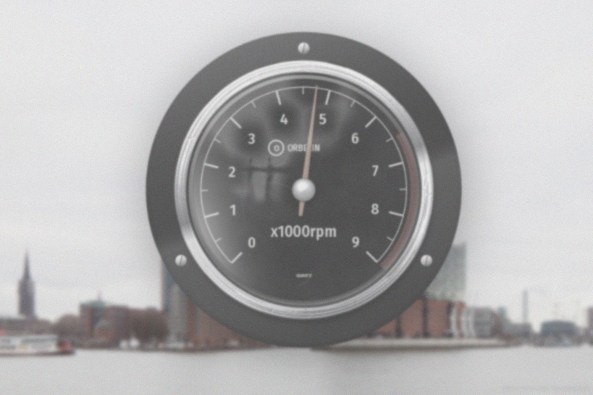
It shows 4750 rpm
